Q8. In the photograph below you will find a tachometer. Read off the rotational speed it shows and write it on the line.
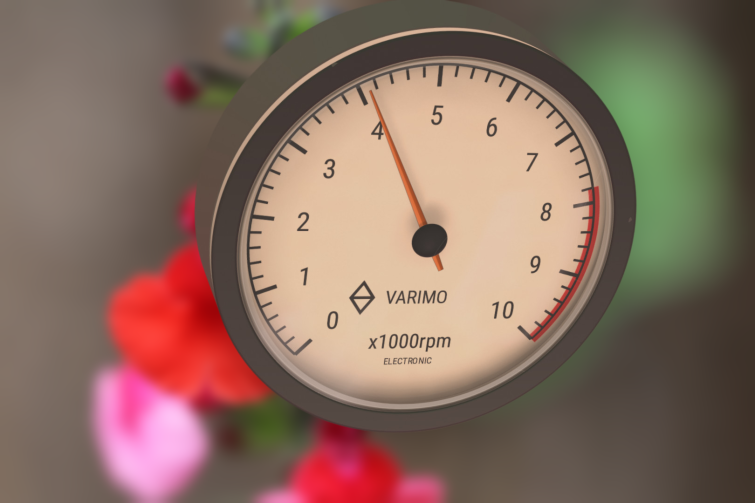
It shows 4100 rpm
